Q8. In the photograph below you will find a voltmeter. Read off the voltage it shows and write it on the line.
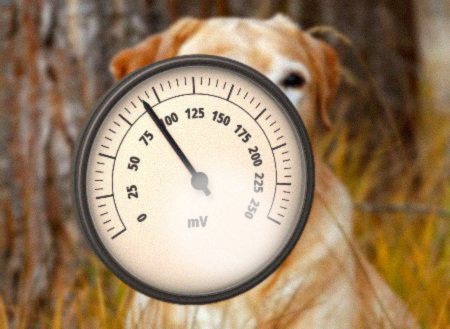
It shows 90 mV
